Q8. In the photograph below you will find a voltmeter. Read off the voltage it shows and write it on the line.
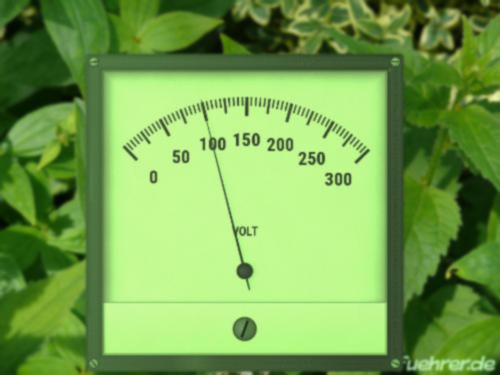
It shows 100 V
